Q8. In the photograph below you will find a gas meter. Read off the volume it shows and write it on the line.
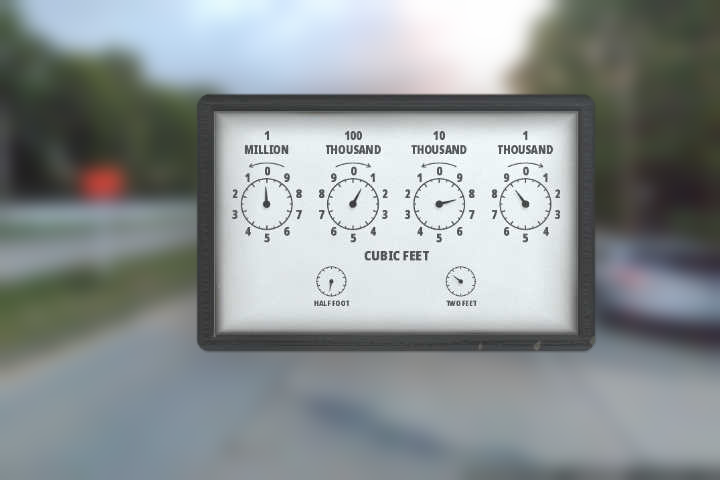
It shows 7900 ft³
